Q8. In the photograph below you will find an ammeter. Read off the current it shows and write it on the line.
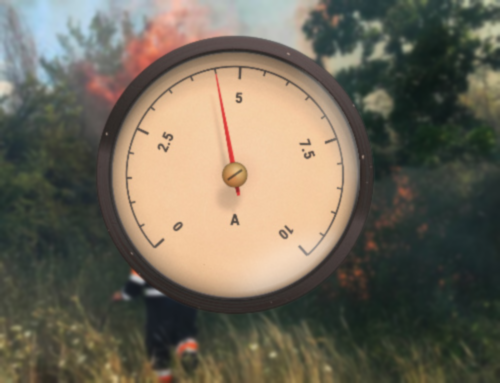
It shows 4.5 A
